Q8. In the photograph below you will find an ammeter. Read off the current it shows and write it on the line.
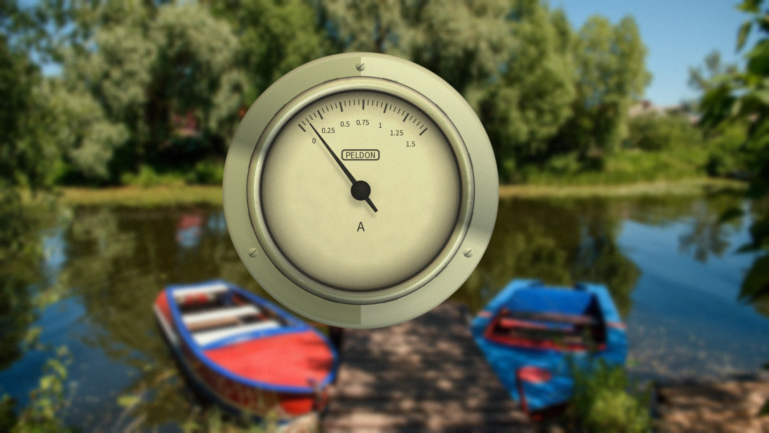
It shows 0.1 A
